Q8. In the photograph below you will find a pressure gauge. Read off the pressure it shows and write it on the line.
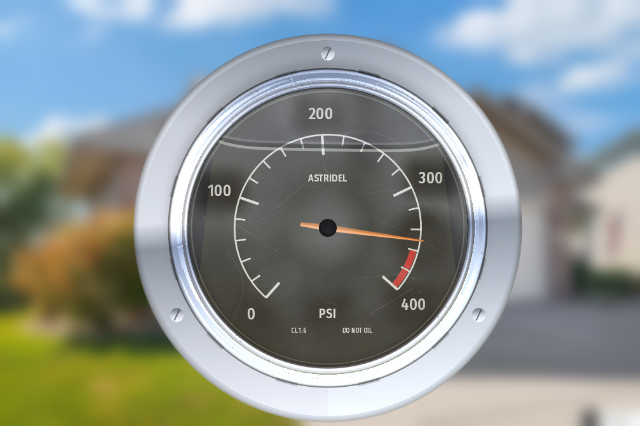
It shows 350 psi
